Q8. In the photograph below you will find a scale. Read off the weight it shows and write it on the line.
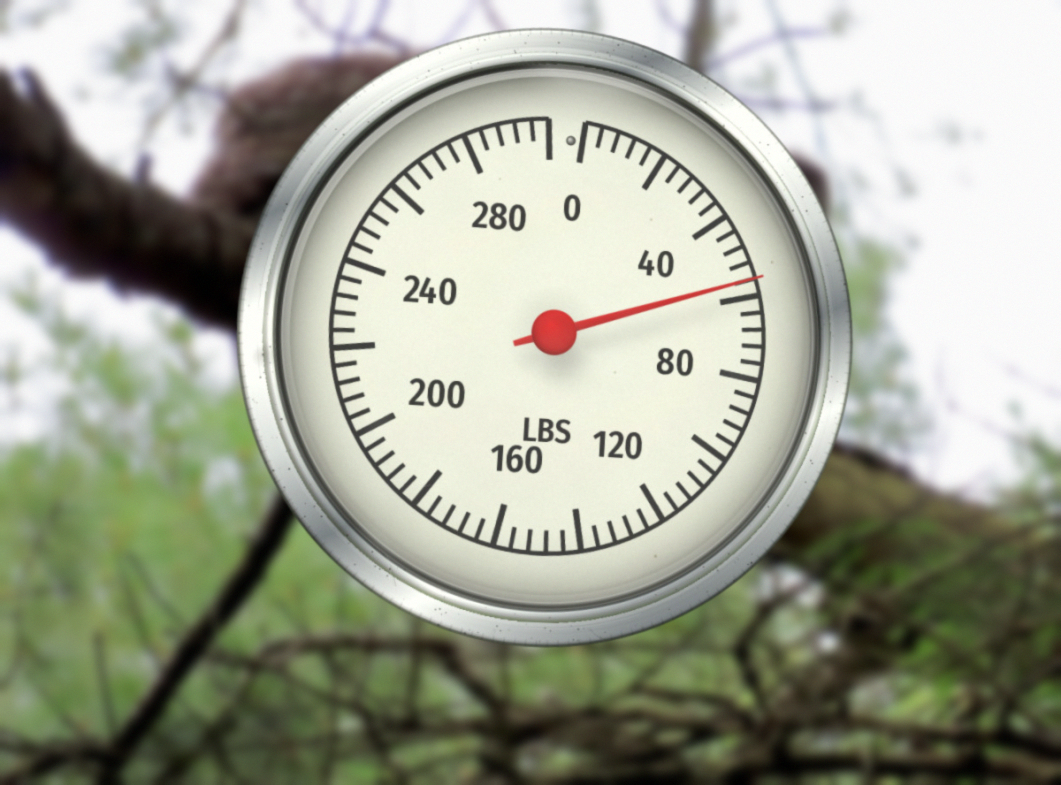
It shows 56 lb
